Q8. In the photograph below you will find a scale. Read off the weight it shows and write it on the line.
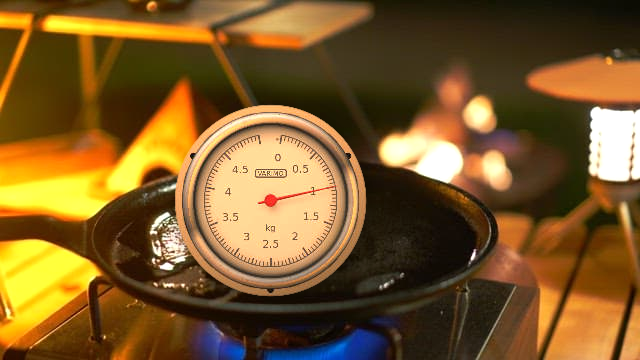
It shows 1 kg
